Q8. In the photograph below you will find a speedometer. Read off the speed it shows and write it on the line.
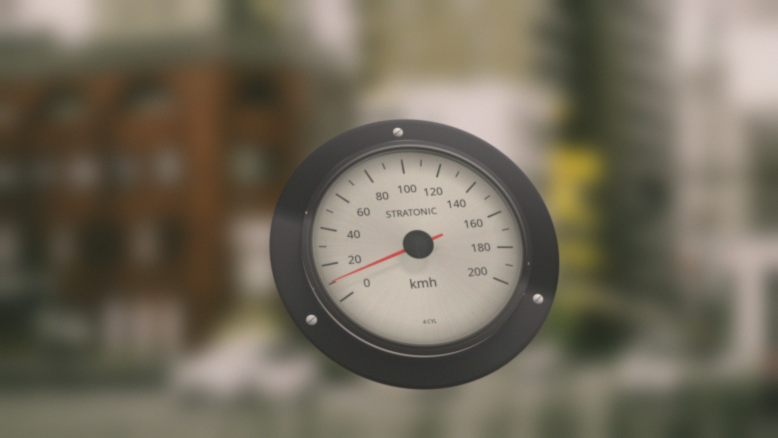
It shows 10 km/h
